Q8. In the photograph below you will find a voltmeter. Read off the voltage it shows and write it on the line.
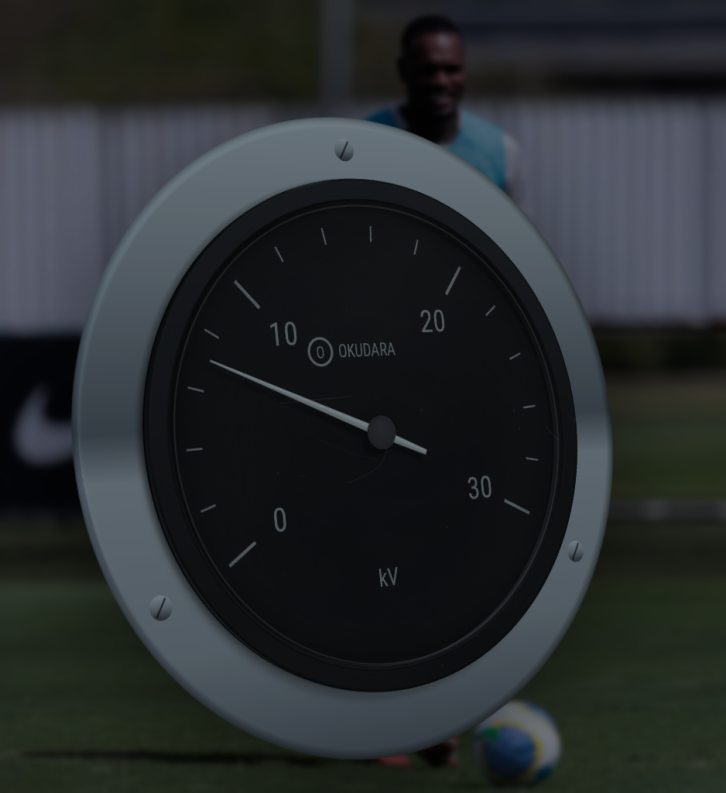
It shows 7 kV
